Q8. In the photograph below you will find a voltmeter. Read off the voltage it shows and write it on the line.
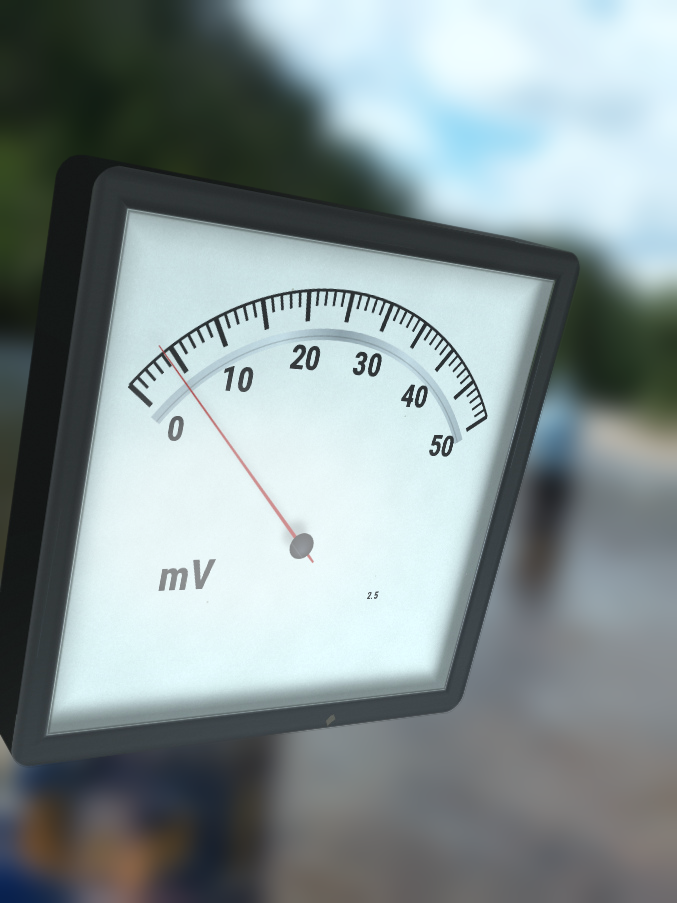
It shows 4 mV
